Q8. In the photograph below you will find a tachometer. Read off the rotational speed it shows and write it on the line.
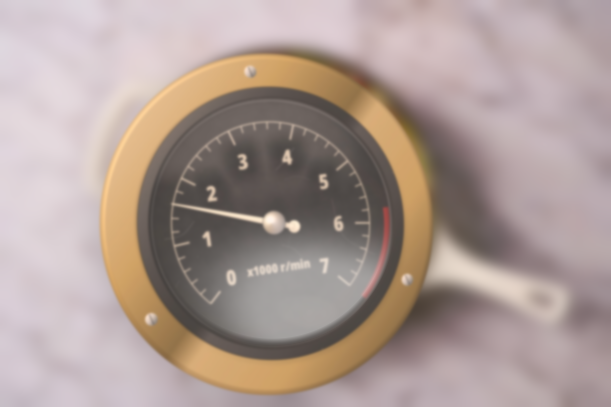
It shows 1600 rpm
